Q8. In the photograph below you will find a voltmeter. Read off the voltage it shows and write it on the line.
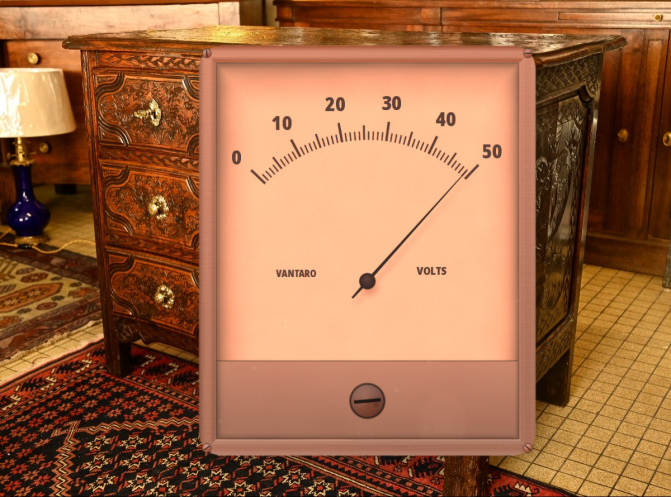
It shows 49 V
